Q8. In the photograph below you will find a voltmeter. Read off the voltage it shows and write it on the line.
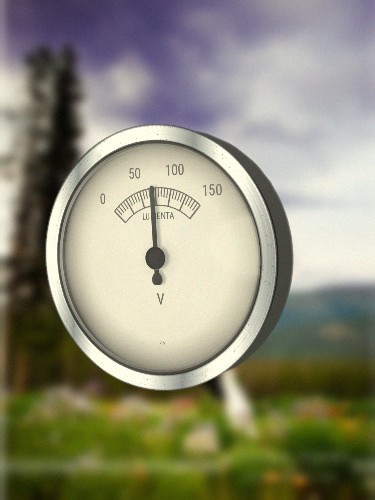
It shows 75 V
